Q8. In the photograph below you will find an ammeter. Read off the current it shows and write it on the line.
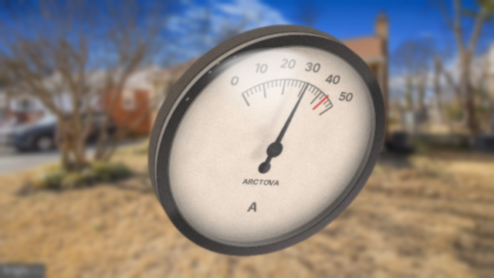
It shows 30 A
